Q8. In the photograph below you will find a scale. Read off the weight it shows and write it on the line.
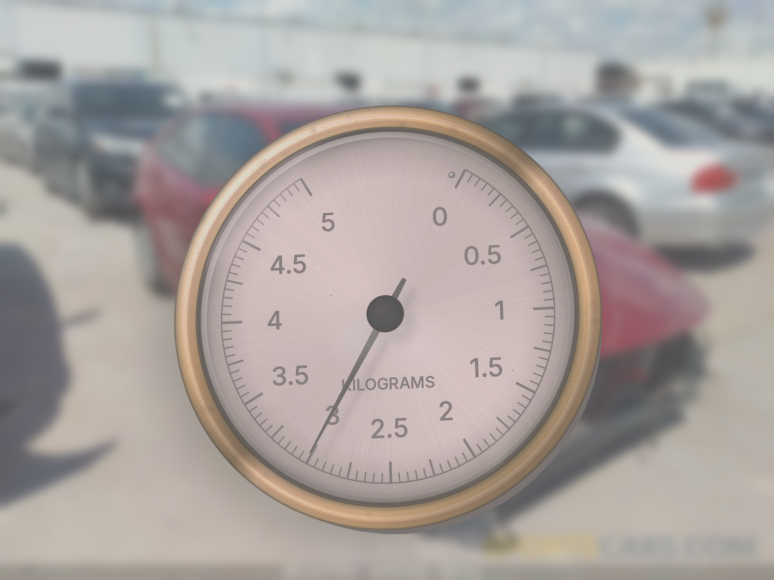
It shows 3 kg
